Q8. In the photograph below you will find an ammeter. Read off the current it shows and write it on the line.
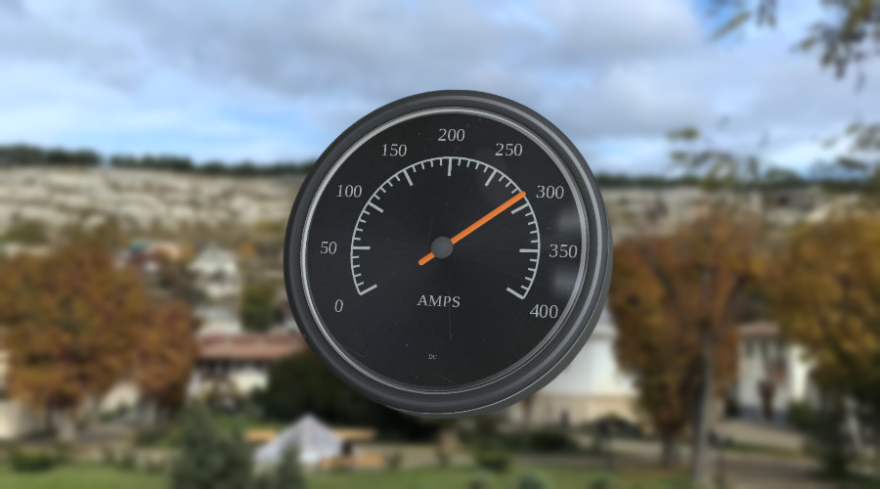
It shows 290 A
